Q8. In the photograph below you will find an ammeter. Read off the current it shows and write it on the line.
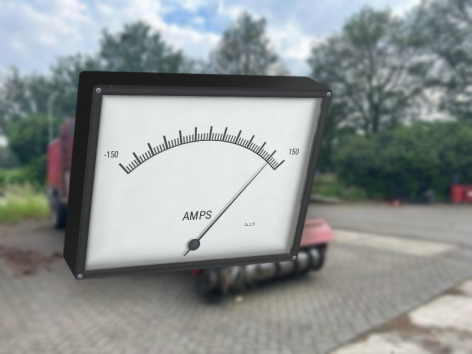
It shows 125 A
